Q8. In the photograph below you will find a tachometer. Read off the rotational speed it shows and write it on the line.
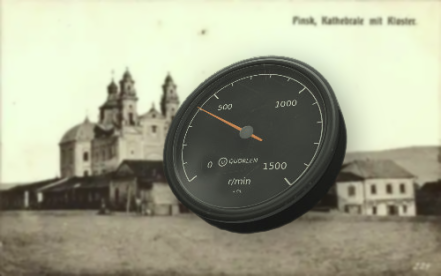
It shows 400 rpm
